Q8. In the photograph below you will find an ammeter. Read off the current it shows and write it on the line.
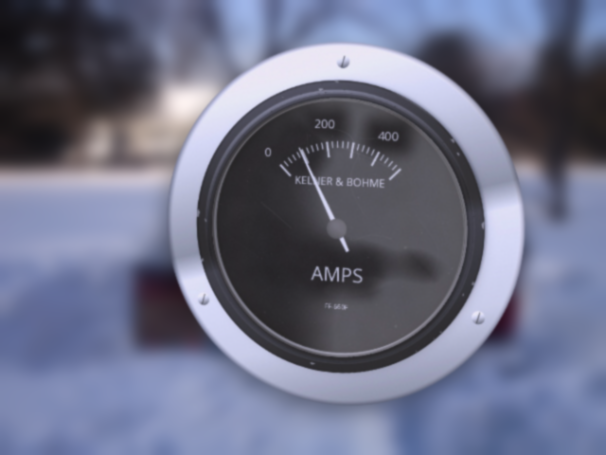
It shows 100 A
